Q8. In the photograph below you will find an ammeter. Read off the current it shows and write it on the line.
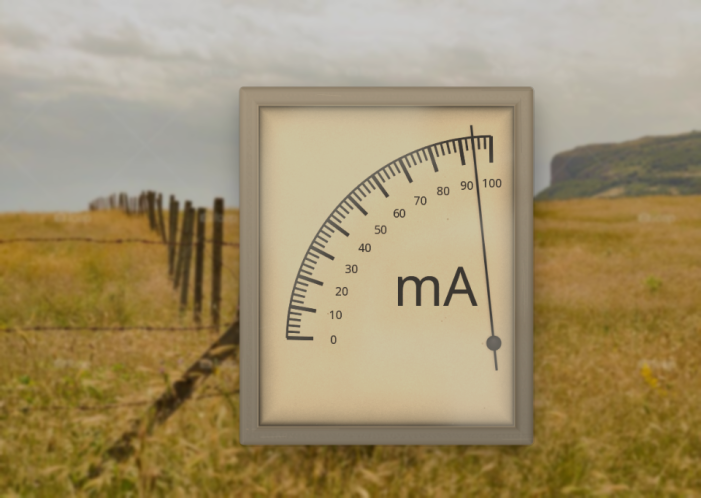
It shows 94 mA
